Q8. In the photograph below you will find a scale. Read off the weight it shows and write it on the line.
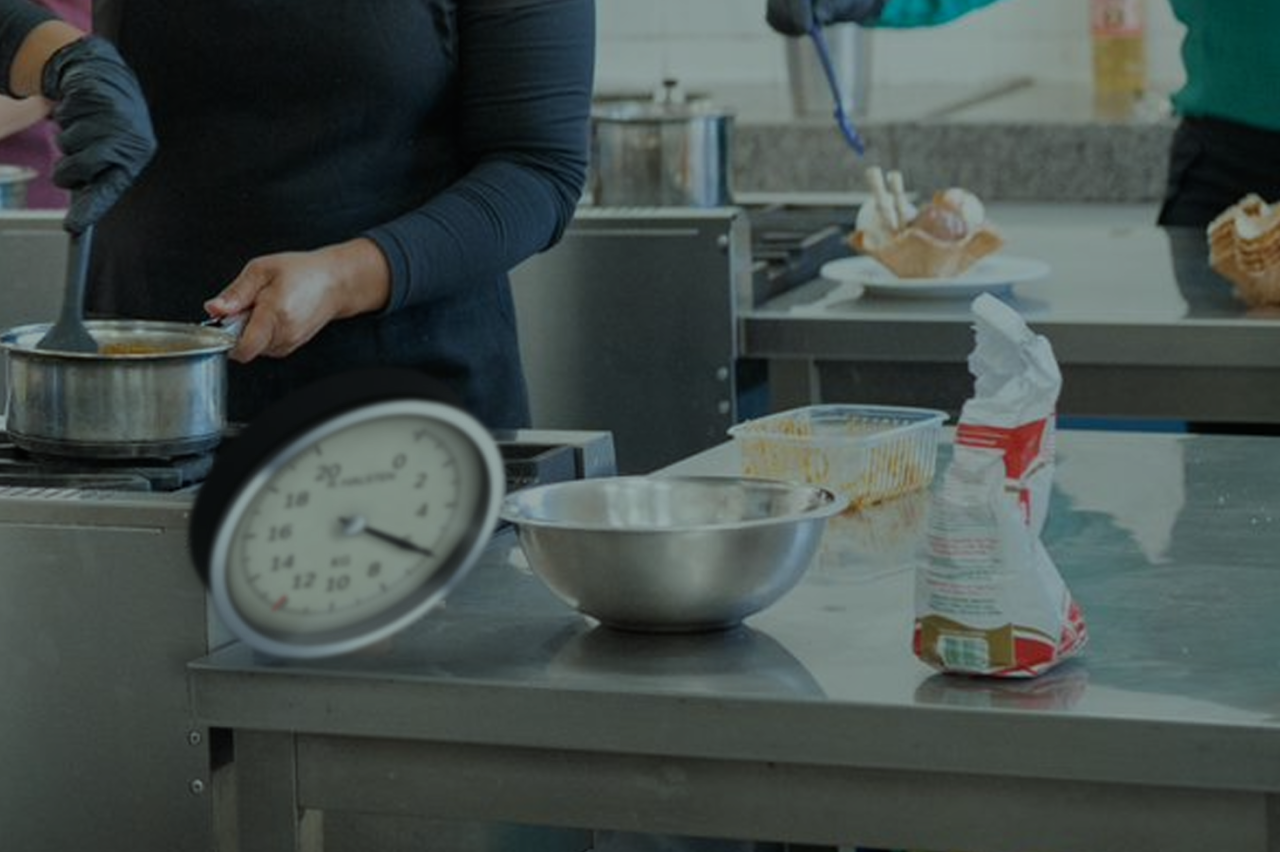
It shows 6 kg
